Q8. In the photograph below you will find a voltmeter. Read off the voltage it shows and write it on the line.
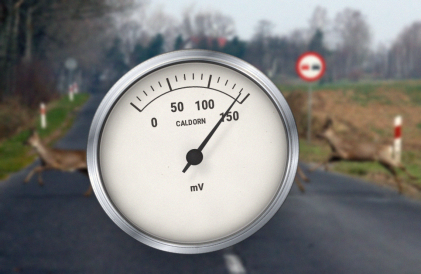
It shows 140 mV
